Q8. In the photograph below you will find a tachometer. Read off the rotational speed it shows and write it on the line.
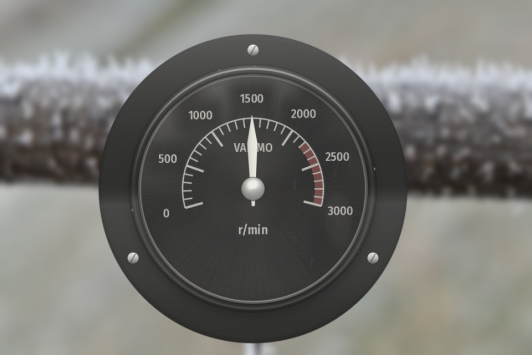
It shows 1500 rpm
